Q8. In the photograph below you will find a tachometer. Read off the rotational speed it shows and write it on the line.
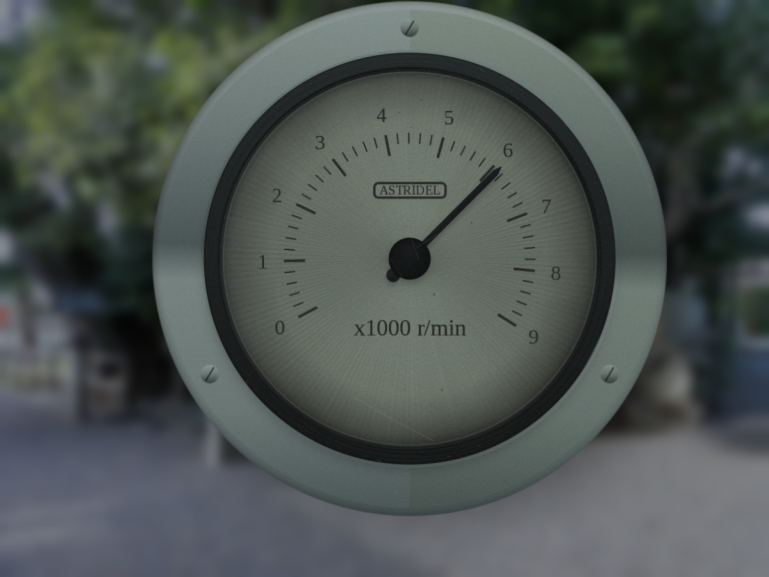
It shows 6100 rpm
